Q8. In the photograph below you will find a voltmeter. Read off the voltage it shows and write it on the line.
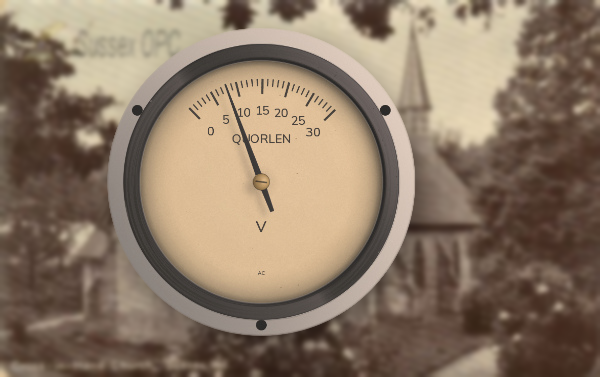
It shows 8 V
